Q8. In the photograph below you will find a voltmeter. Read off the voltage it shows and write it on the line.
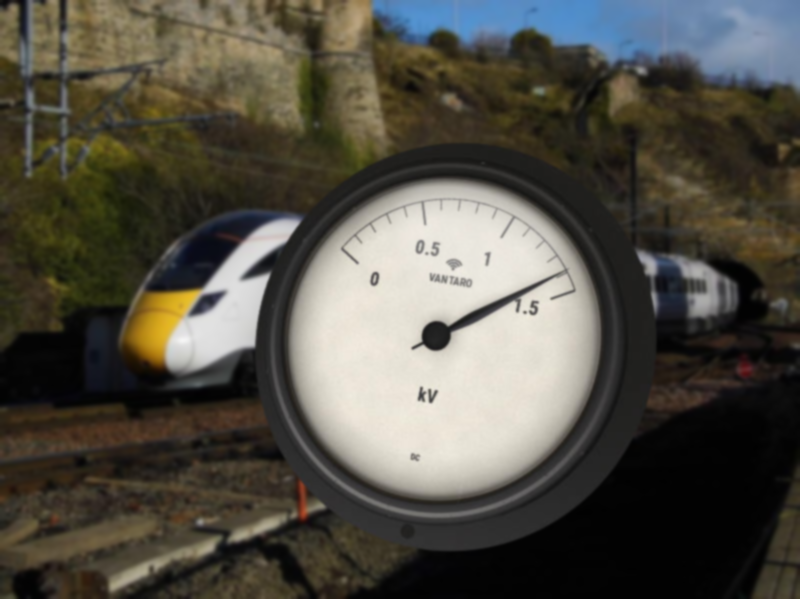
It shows 1.4 kV
